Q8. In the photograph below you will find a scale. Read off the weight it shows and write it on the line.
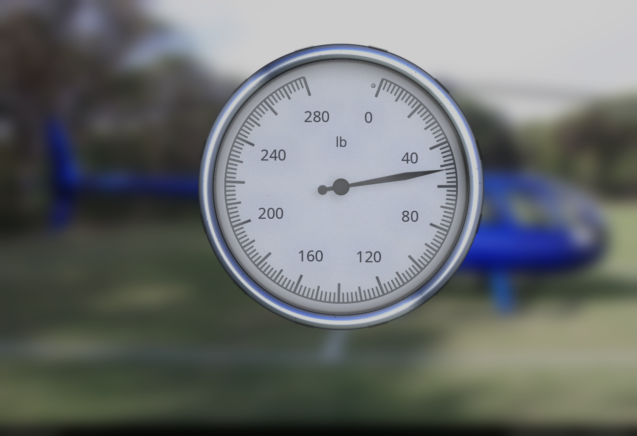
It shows 52 lb
